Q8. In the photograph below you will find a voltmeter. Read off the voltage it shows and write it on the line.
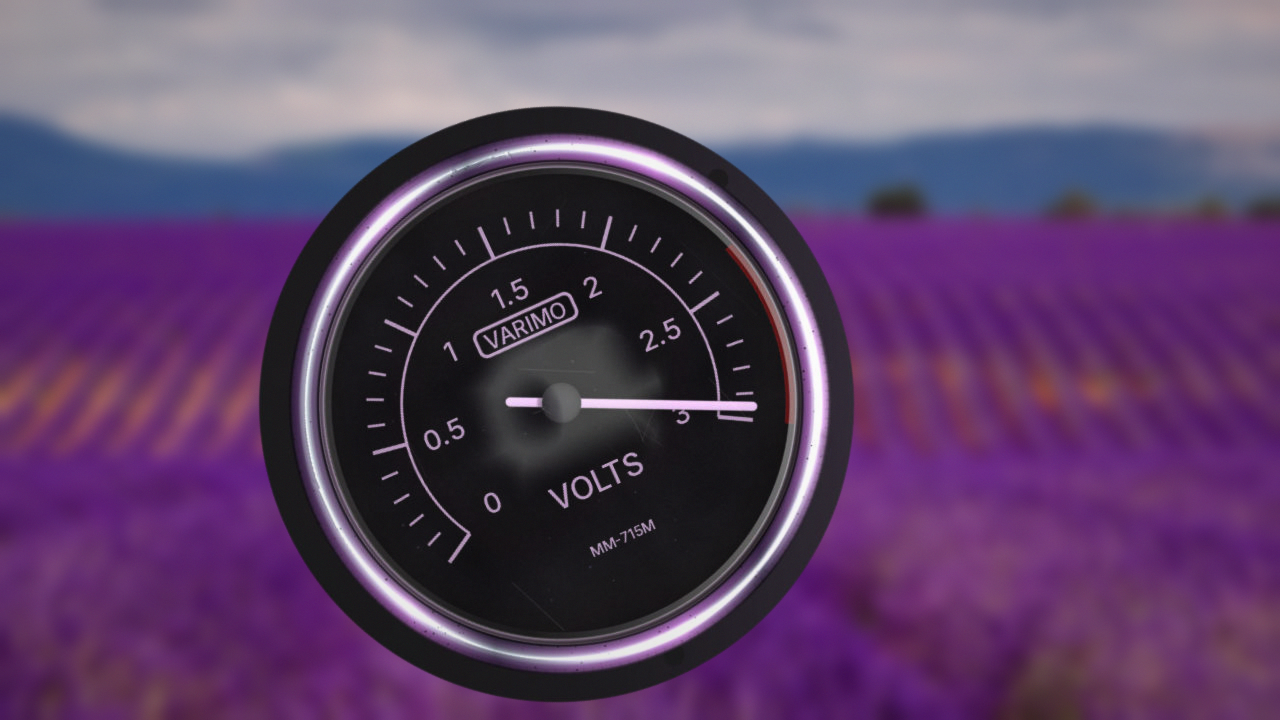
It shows 2.95 V
